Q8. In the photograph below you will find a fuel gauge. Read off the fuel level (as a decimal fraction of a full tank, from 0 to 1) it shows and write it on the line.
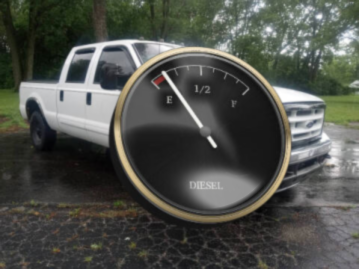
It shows 0.125
